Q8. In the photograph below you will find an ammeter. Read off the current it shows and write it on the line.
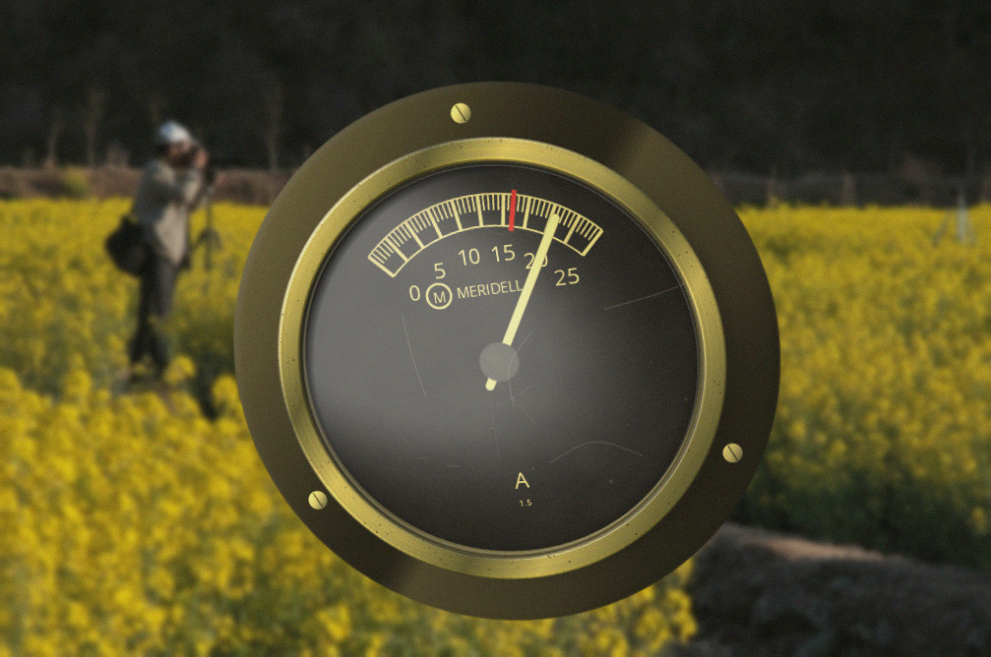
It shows 20.5 A
